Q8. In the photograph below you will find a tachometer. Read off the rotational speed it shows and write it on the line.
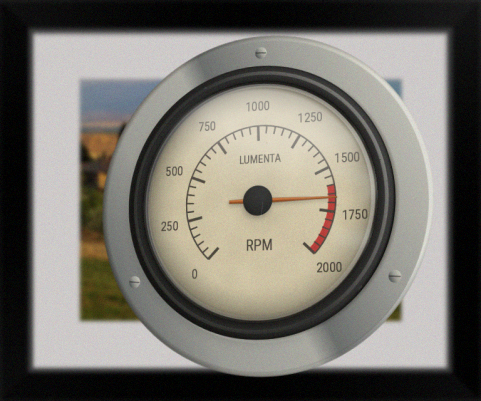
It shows 1675 rpm
